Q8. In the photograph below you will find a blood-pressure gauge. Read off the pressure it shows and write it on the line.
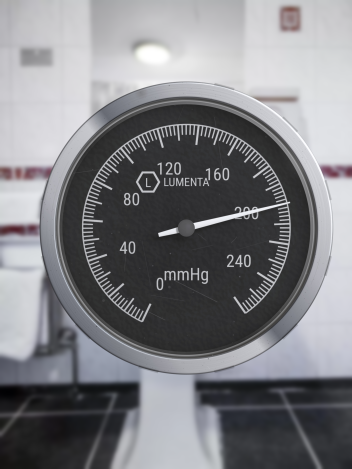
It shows 200 mmHg
